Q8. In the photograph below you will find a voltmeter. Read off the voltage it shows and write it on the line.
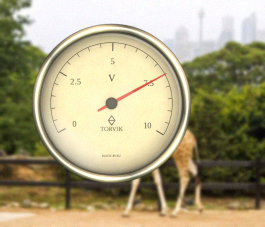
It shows 7.5 V
